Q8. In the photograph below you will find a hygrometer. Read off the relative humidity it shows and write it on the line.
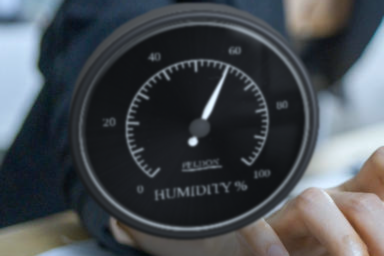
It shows 60 %
